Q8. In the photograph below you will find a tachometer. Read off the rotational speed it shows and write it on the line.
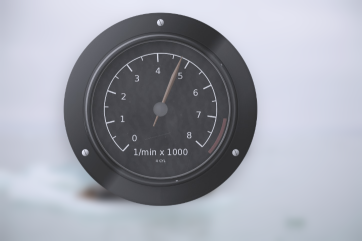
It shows 4750 rpm
